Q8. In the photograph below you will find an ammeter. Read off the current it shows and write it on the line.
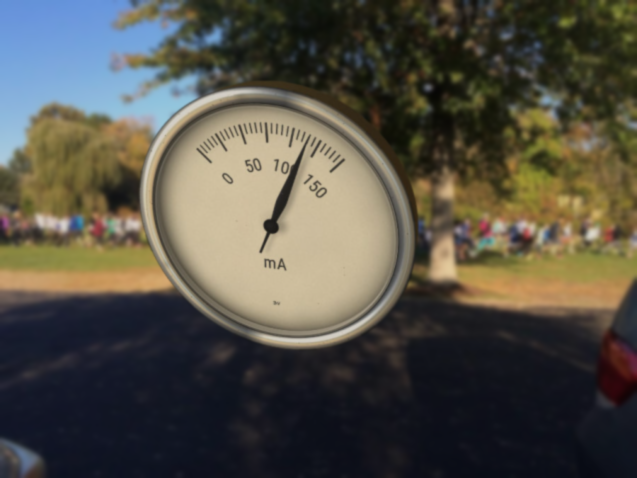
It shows 115 mA
